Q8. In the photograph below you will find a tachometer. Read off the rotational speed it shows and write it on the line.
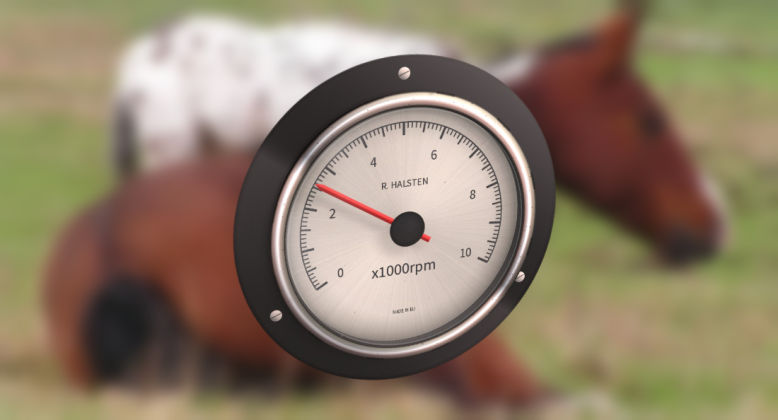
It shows 2600 rpm
